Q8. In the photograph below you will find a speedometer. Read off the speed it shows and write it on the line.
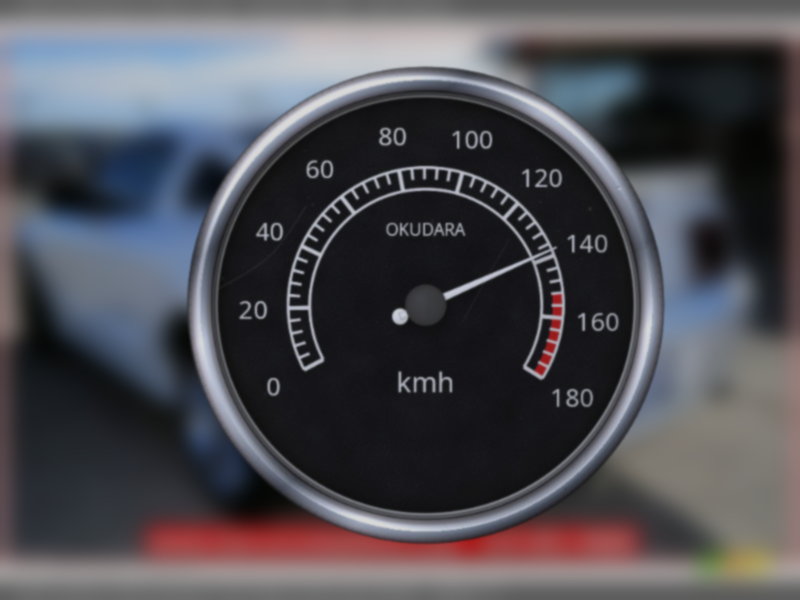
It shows 138 km/h
